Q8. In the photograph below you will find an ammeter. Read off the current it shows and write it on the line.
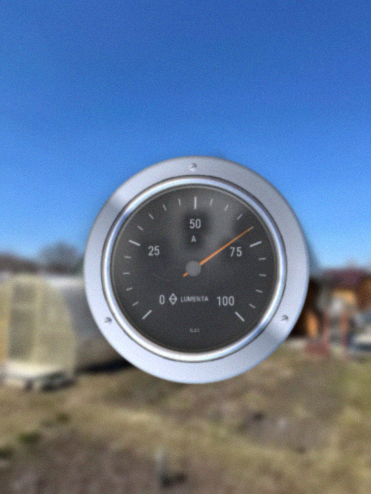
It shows 70 A
